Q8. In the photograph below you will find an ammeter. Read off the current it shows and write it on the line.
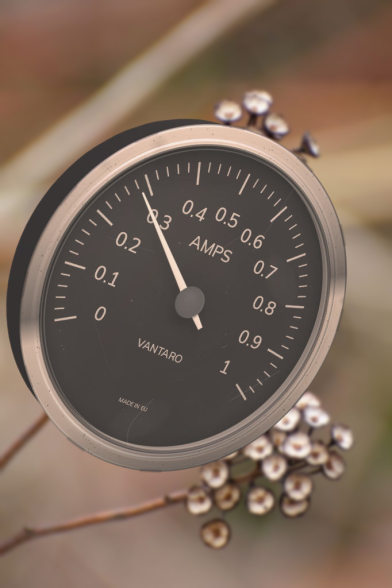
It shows 0.28 A
